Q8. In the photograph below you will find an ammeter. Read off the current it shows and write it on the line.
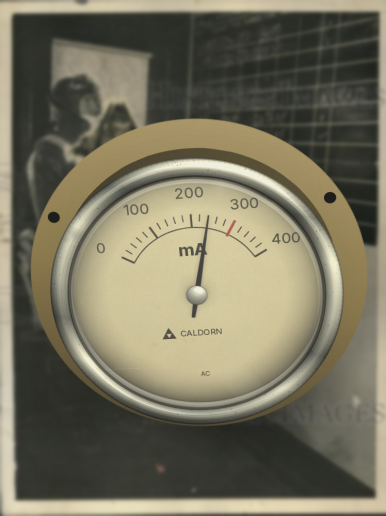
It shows 240 mA
